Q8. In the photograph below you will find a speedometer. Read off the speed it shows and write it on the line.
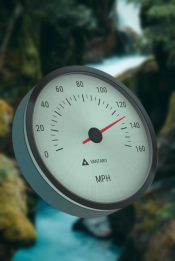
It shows 130 mph
